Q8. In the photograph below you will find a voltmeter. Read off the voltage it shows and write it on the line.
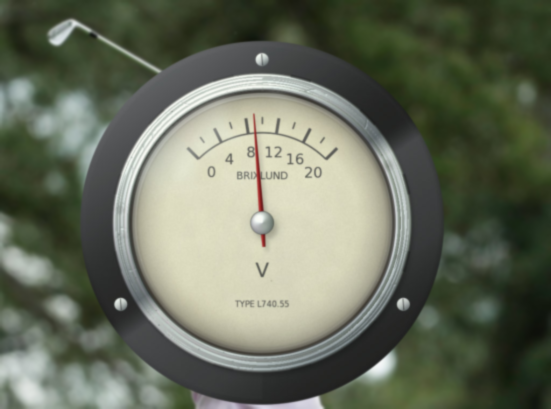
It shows 9 V
